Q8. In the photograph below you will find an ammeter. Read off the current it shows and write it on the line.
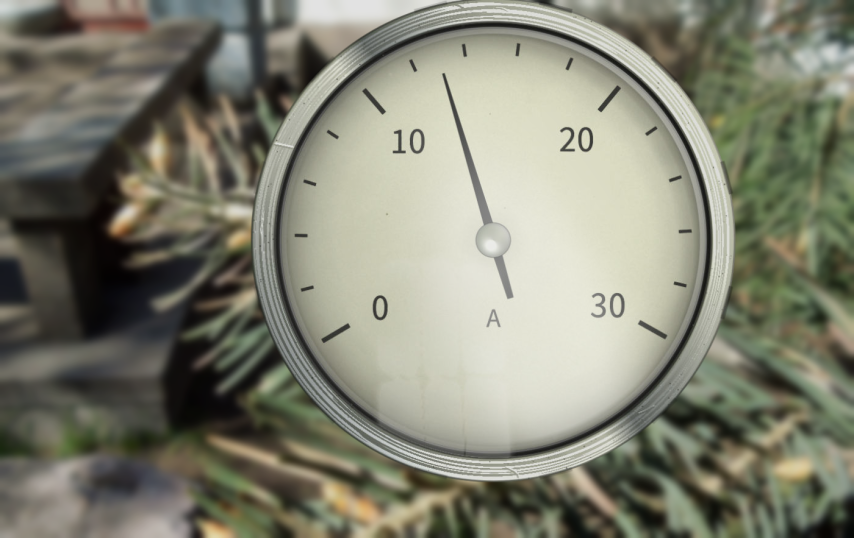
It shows 13 A
